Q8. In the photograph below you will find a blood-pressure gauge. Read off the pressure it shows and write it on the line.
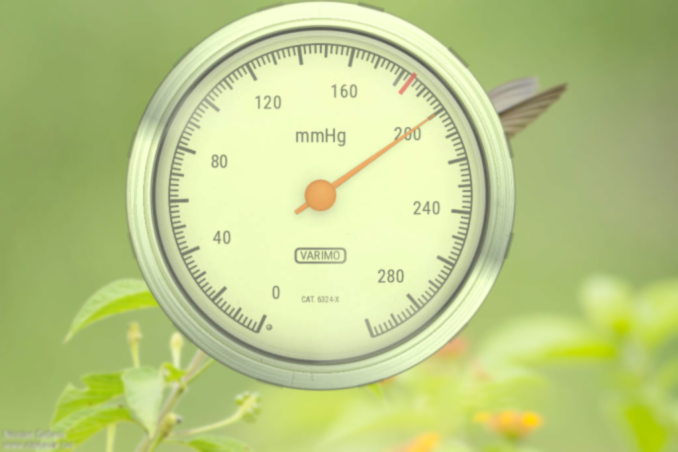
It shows 200 mmHg
